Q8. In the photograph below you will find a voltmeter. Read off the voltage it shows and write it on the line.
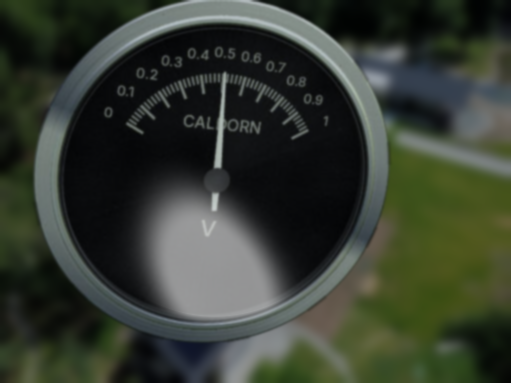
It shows 0.5 V
